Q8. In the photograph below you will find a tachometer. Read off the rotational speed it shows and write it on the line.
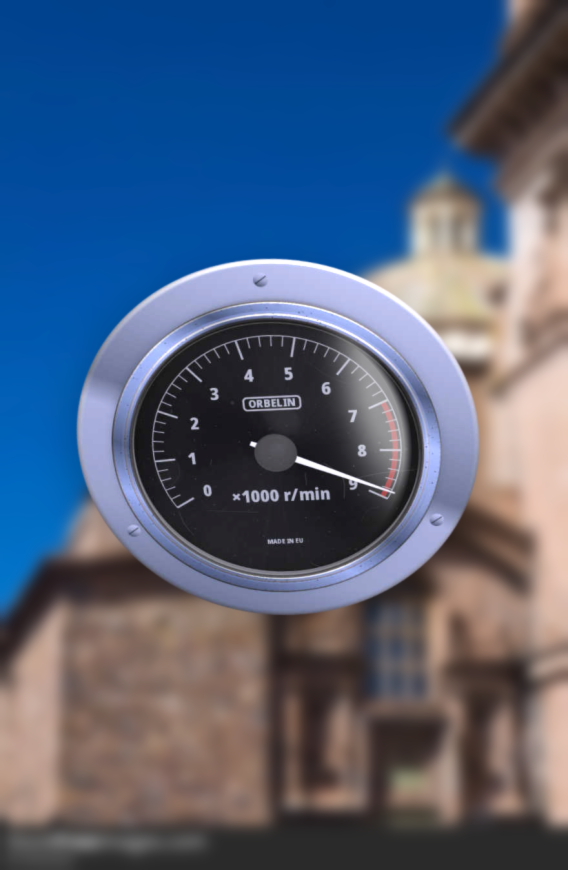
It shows 8800 rpm
